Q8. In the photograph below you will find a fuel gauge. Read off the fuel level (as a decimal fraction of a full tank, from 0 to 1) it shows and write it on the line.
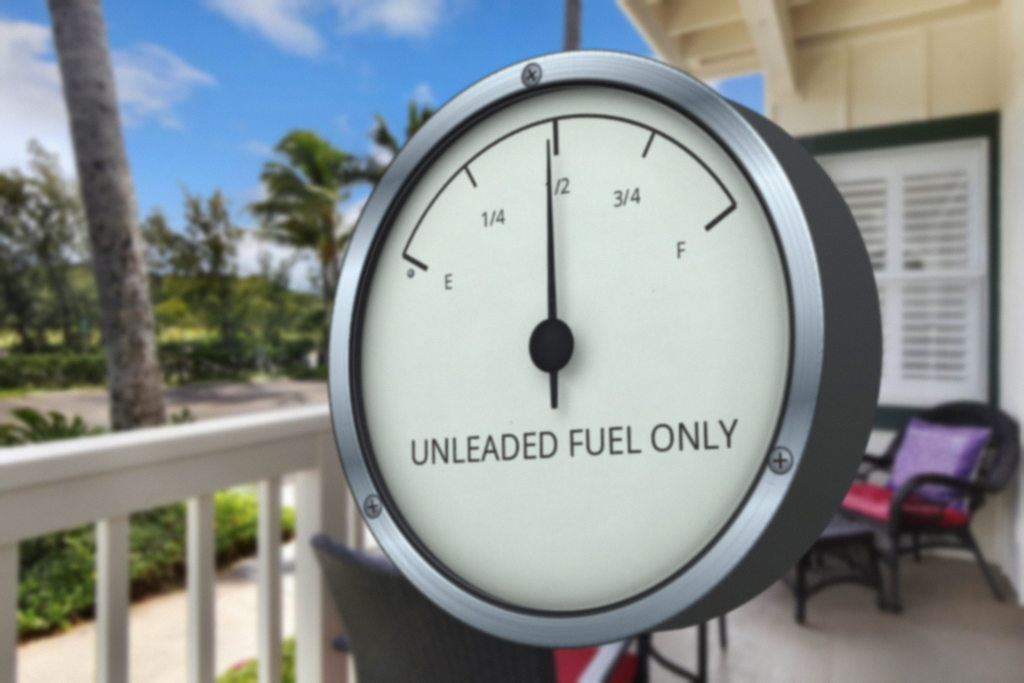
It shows 0.5
